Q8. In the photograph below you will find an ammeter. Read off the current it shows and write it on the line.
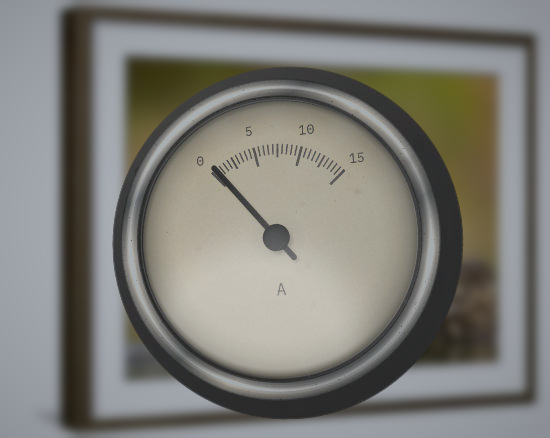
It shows 0.5 A
